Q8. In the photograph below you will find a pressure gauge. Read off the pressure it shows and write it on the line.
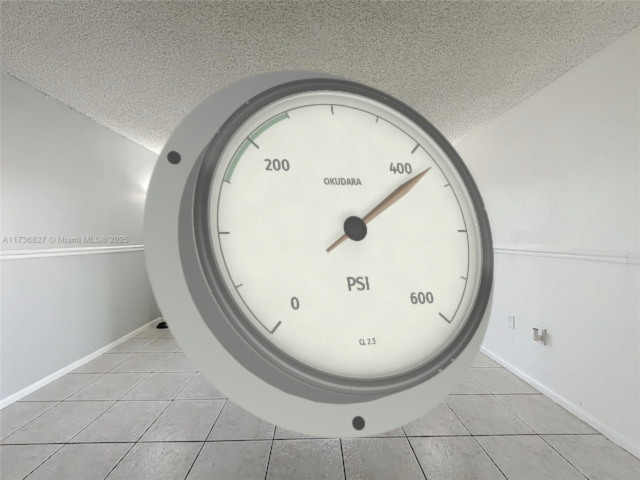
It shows 425 psi
